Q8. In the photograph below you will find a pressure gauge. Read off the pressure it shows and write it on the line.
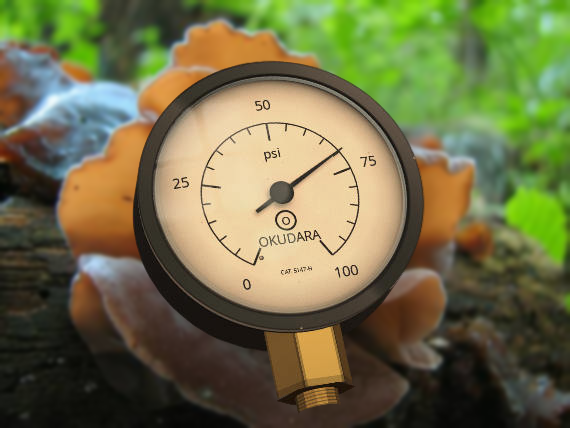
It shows 70 psi
